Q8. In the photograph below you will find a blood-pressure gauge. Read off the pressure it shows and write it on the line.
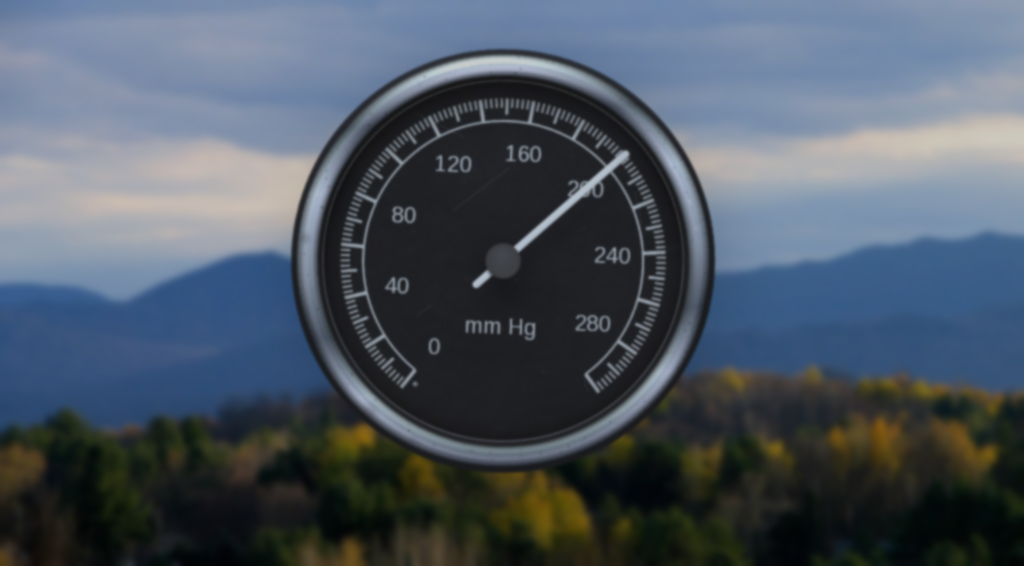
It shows 200 mmHg
